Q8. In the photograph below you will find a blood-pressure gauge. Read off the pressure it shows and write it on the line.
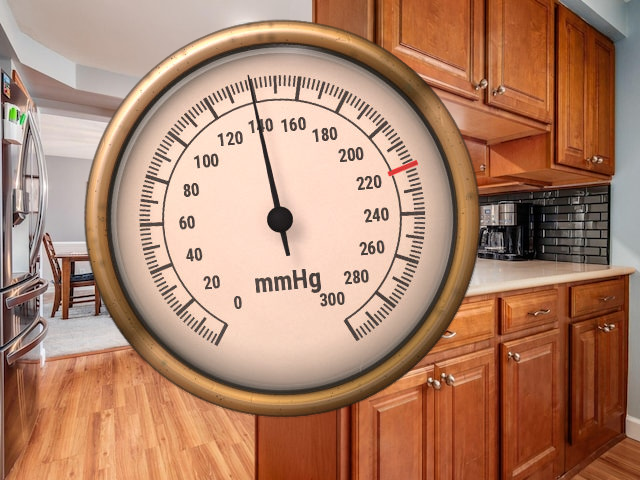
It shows 140 mmHg
